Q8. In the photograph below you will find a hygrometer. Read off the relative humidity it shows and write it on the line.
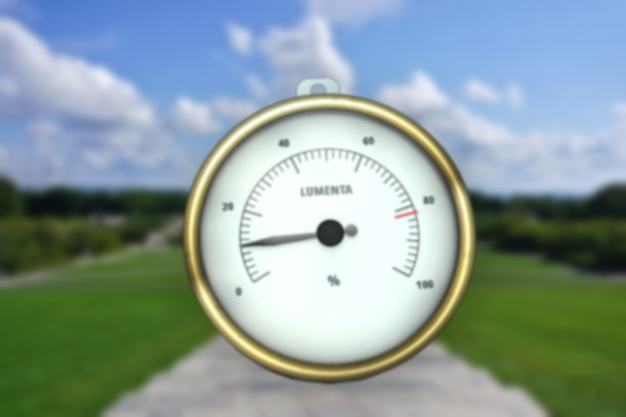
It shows 10 %
